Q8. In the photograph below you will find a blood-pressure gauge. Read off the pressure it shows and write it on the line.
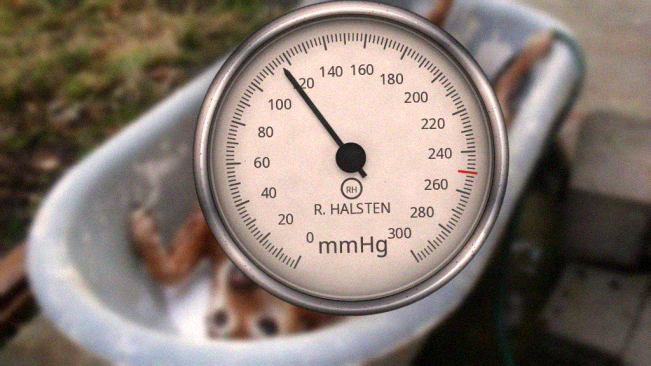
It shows 116 mmHg
